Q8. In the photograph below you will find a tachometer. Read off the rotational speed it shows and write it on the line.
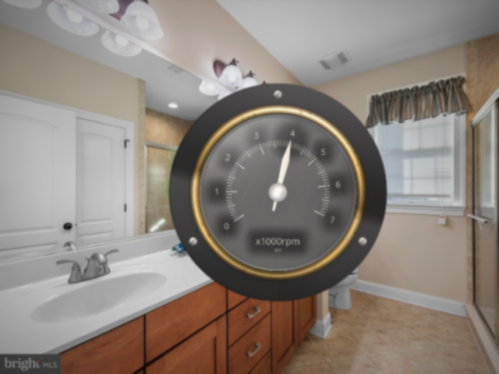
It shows 4000 rpm
